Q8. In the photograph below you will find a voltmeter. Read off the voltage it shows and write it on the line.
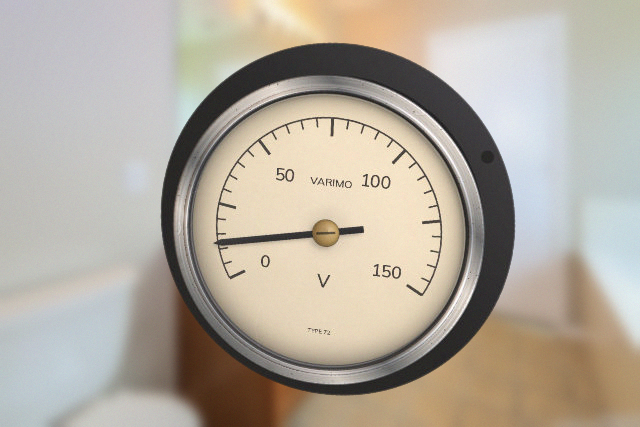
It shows 12.5 V
